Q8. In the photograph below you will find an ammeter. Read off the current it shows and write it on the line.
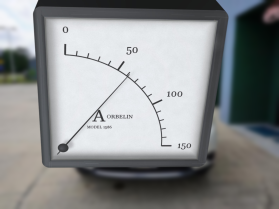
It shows 60 A
